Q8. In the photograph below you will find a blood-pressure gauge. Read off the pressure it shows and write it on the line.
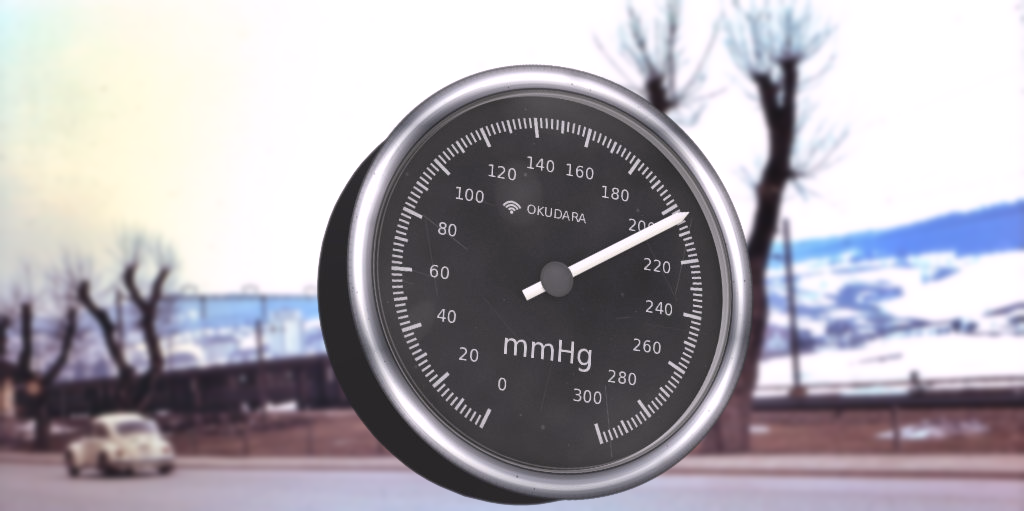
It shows 204 mmHg
